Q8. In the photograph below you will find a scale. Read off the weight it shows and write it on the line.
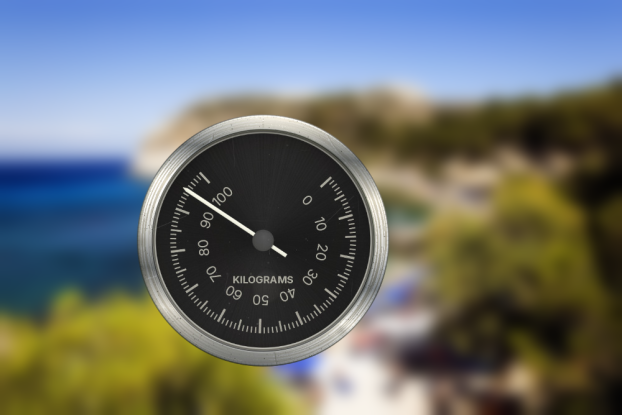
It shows 95 kg
